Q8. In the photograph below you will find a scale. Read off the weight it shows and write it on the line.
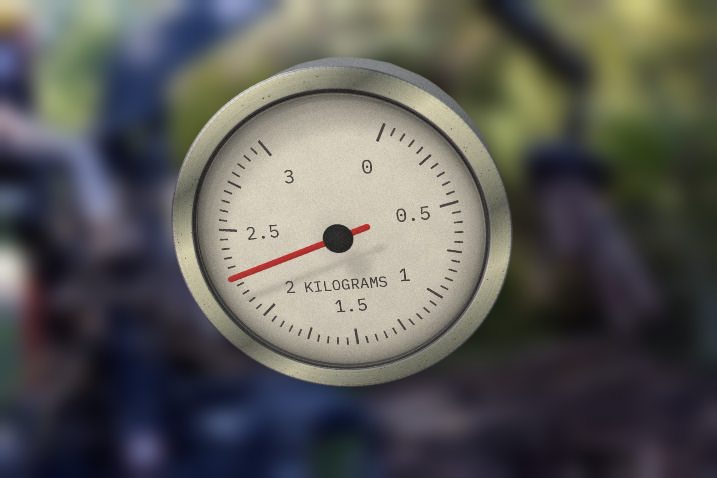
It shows 2.25 kg
